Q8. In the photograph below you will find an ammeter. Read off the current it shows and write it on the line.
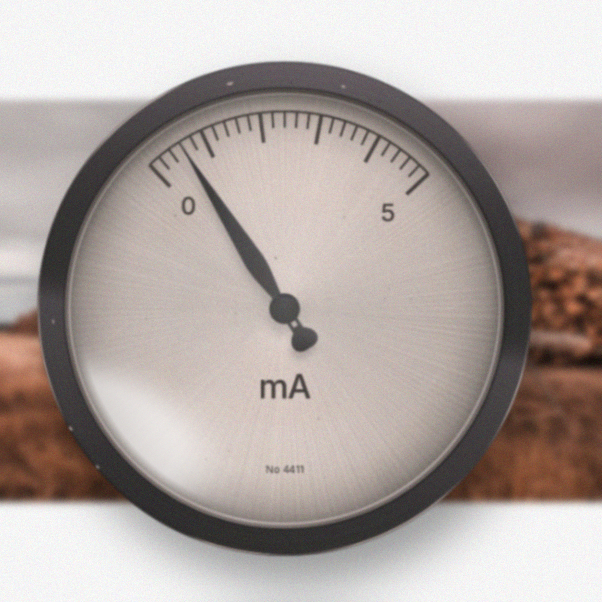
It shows 0.6 mA
